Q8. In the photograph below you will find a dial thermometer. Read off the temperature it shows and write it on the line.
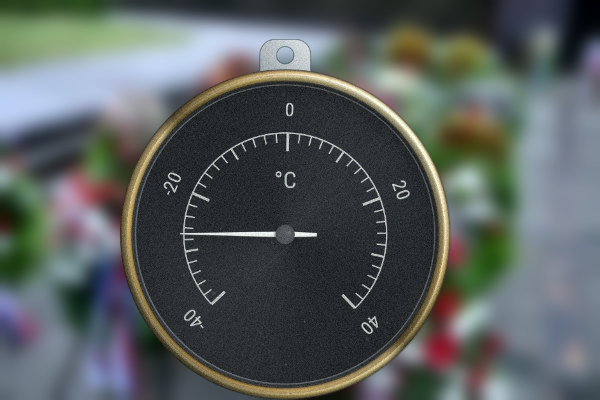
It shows -27 °C
